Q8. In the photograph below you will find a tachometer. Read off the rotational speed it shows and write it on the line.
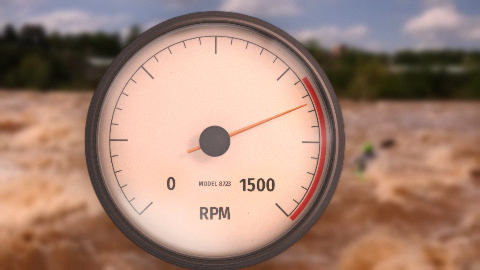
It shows 1125 rpm
